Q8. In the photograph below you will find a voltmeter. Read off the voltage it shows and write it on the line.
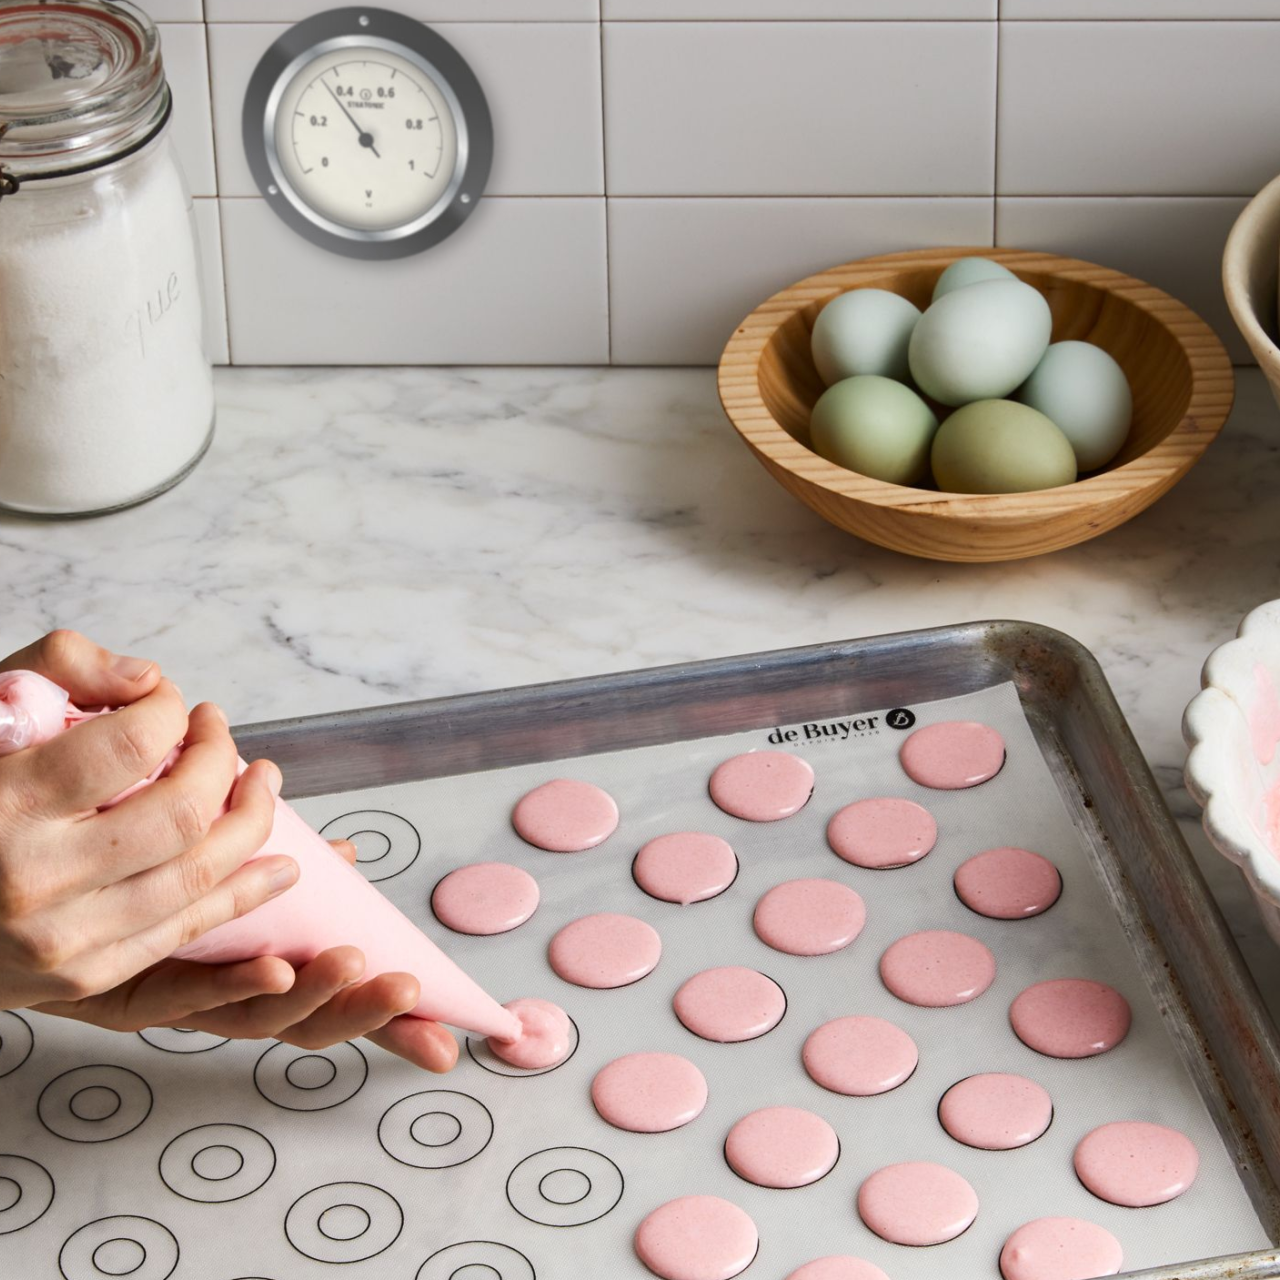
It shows 0.35 V
